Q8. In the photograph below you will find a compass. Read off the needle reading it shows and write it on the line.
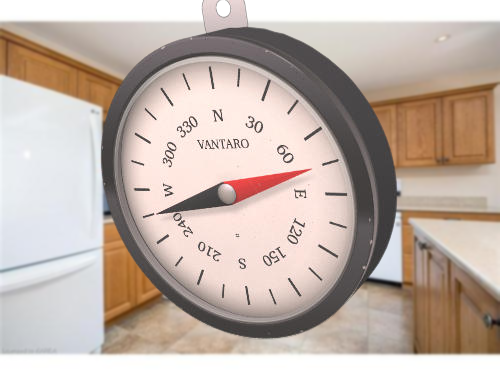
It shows 75 °
